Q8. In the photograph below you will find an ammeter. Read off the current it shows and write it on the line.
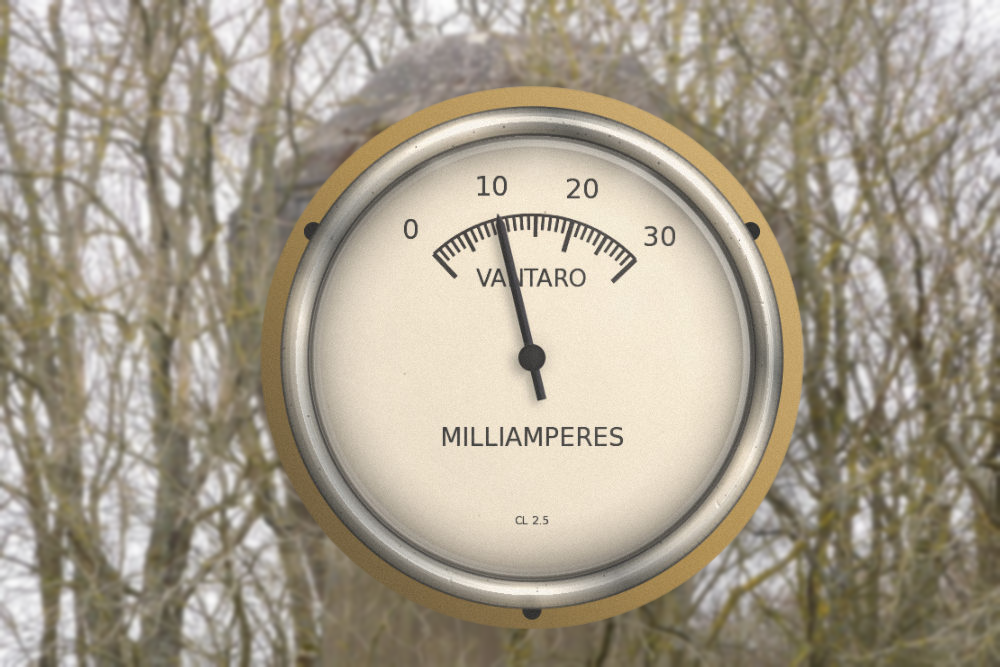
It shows 10 mA
